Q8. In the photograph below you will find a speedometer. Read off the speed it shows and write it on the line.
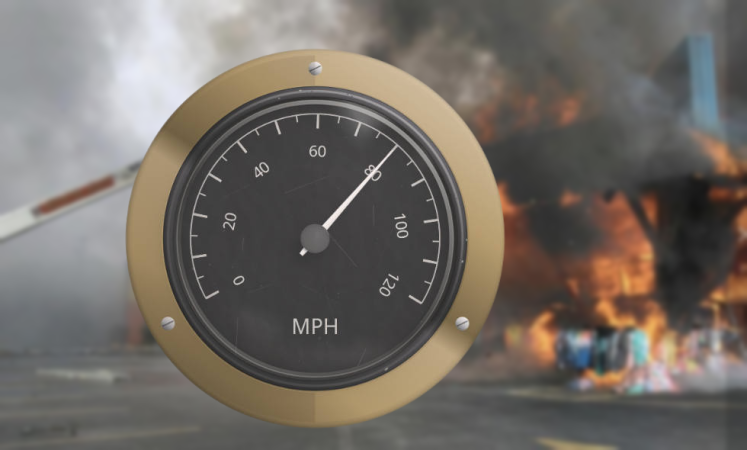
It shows 80 mph
